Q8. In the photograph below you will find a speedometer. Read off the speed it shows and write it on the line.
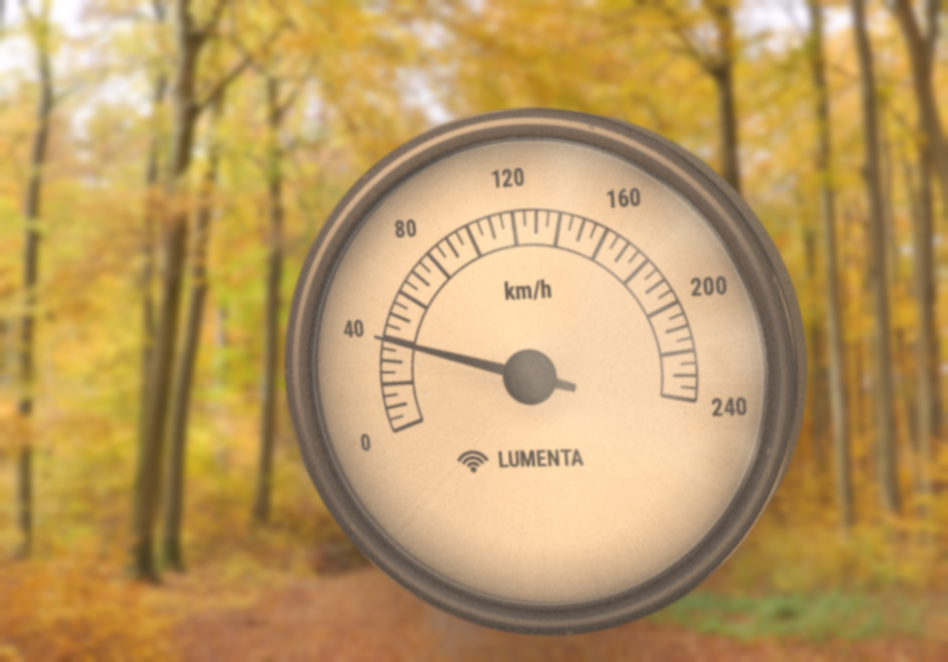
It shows 40 km/h
